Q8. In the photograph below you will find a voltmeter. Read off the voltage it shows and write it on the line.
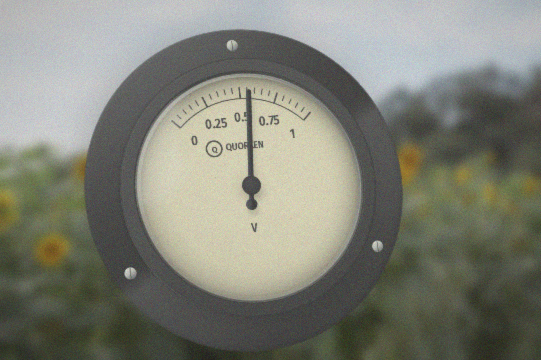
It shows 0.55 V
